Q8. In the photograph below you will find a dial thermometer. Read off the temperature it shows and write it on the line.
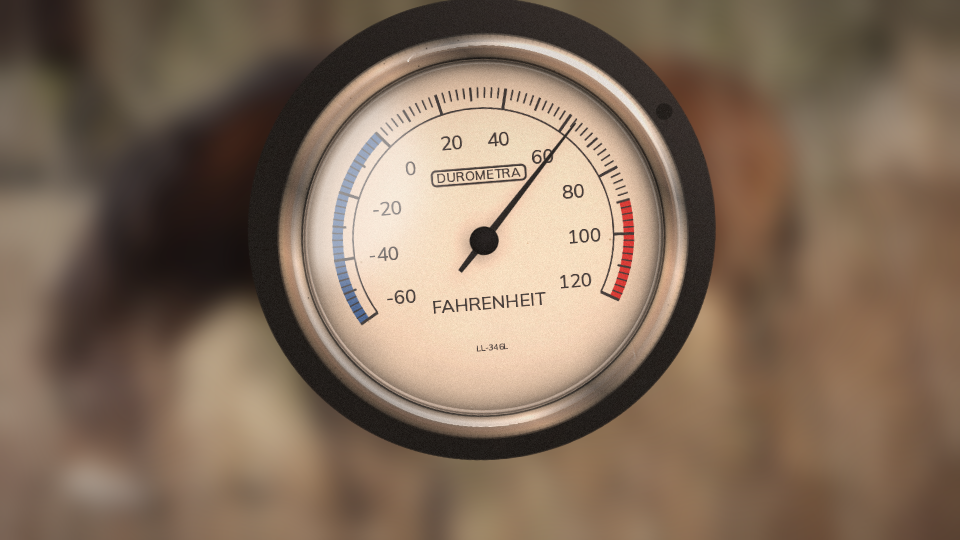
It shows 62 °F
